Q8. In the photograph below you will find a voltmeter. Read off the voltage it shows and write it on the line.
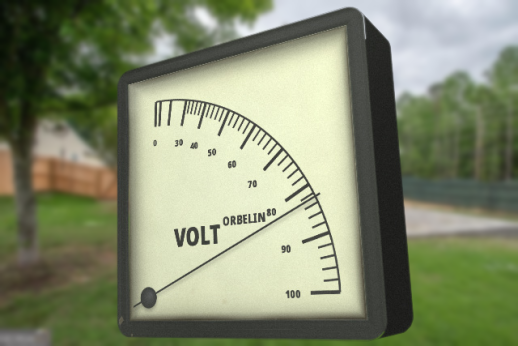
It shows 83 V
